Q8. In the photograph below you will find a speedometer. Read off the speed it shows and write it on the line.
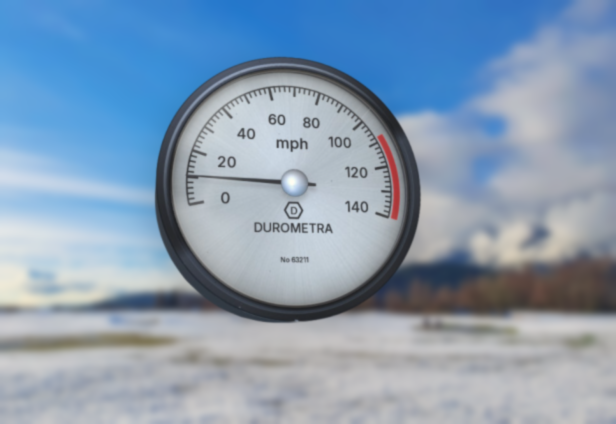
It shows 10 mph
